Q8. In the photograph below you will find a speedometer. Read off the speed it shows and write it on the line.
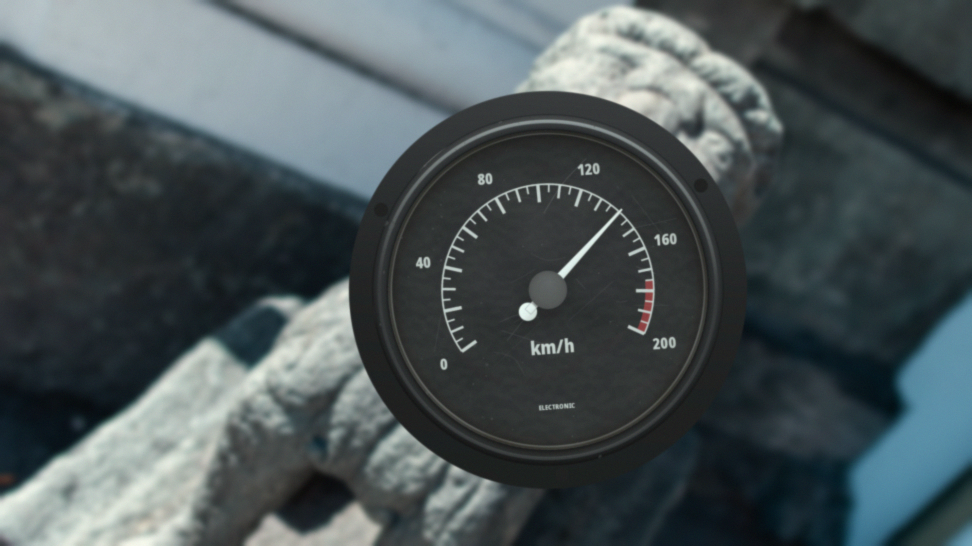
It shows 140 km/h
